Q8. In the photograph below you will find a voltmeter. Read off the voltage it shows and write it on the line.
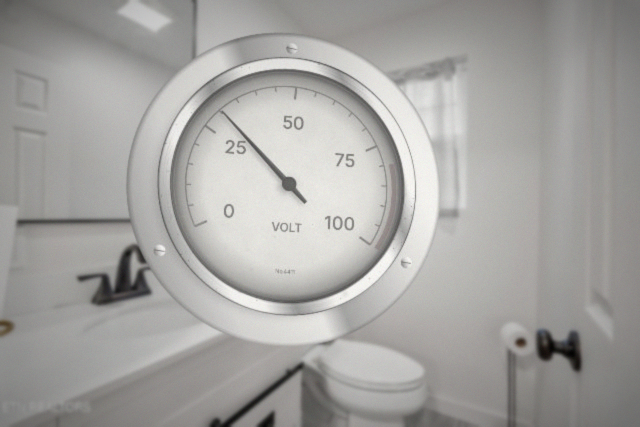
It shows 30 V
